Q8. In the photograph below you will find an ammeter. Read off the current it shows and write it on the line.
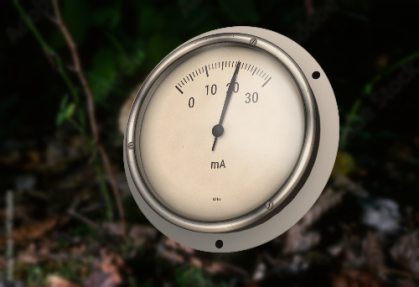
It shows 20 mA
